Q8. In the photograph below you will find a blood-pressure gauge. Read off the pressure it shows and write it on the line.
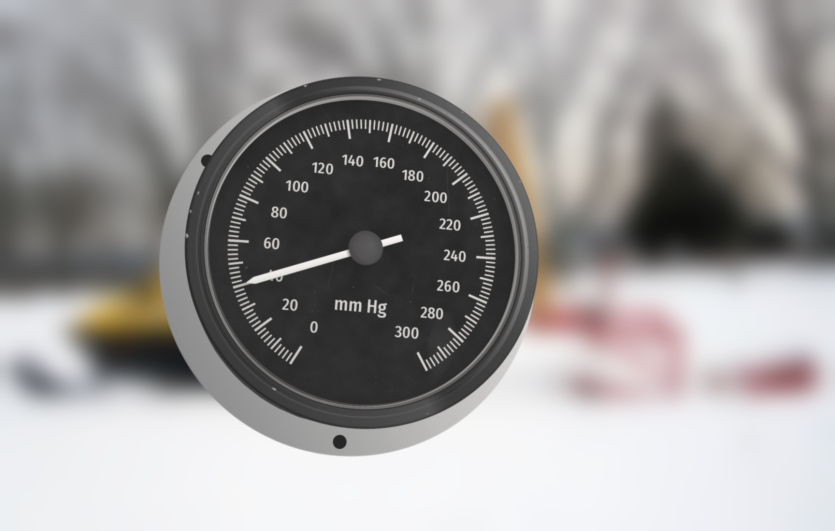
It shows 40 mmHg
